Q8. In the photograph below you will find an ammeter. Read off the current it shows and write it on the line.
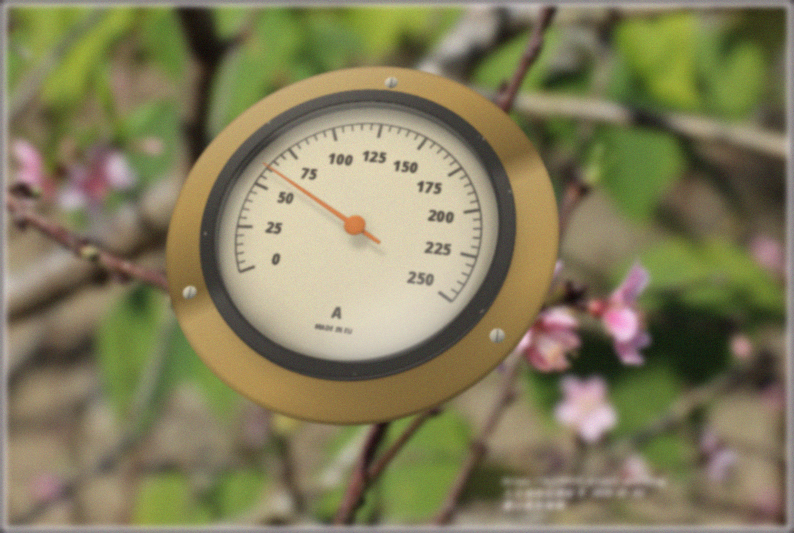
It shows 60 A
